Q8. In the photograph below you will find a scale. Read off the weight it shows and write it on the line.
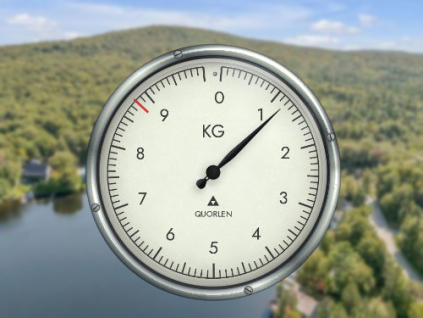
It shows 1.2 kg
